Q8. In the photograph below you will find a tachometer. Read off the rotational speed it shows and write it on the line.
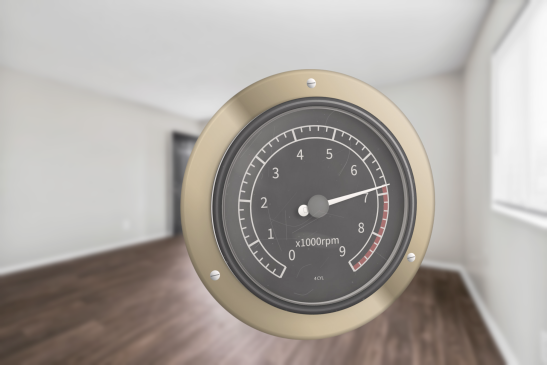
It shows 6800 rpm
